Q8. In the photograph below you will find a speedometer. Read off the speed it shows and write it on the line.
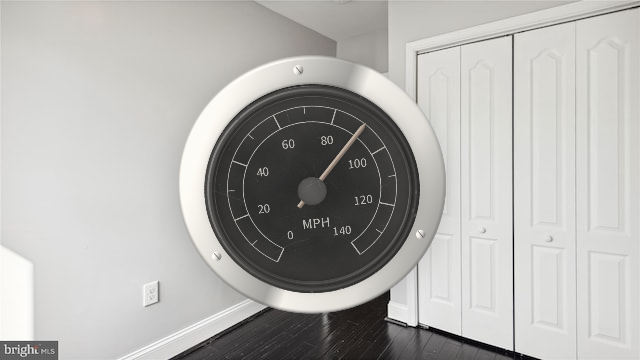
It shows 90 mph
